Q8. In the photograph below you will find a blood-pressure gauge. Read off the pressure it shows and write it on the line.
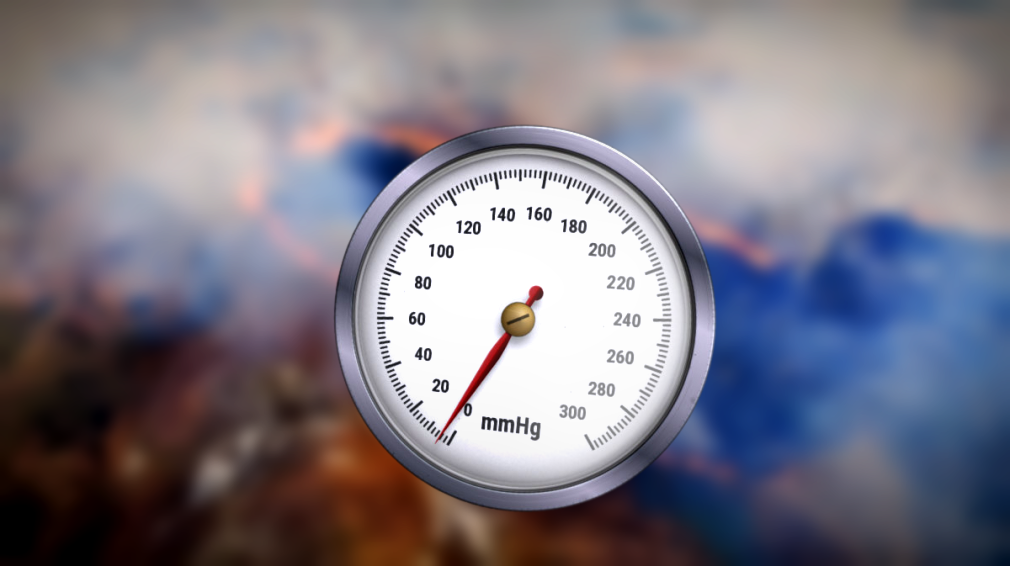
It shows 4 mmHg
